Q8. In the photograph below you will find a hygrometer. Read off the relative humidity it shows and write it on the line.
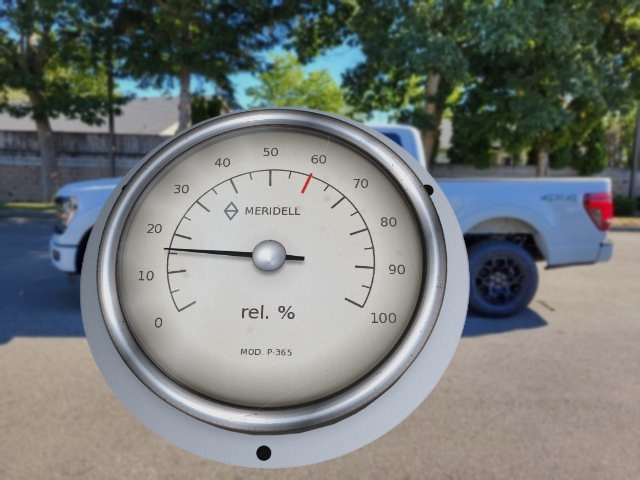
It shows 15 %
